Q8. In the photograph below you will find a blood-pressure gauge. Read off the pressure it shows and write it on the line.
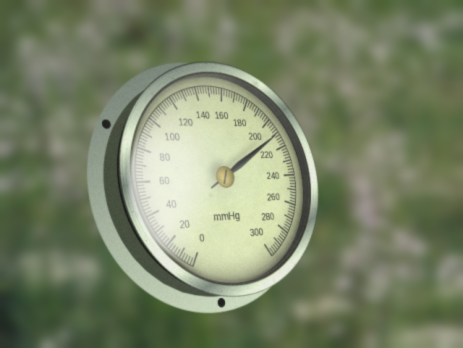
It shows 210 mmHg
